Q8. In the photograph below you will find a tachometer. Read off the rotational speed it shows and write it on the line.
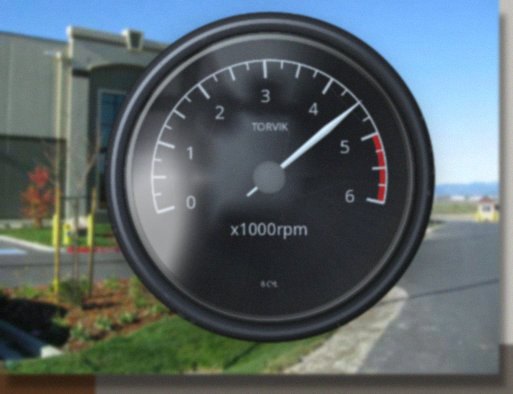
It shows 4500 rpm
